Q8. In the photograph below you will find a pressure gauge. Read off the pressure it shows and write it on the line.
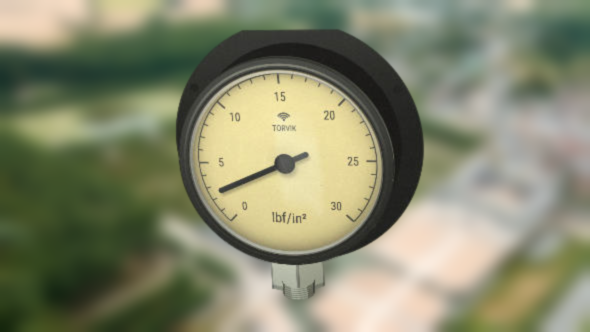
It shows 2.5 psi
